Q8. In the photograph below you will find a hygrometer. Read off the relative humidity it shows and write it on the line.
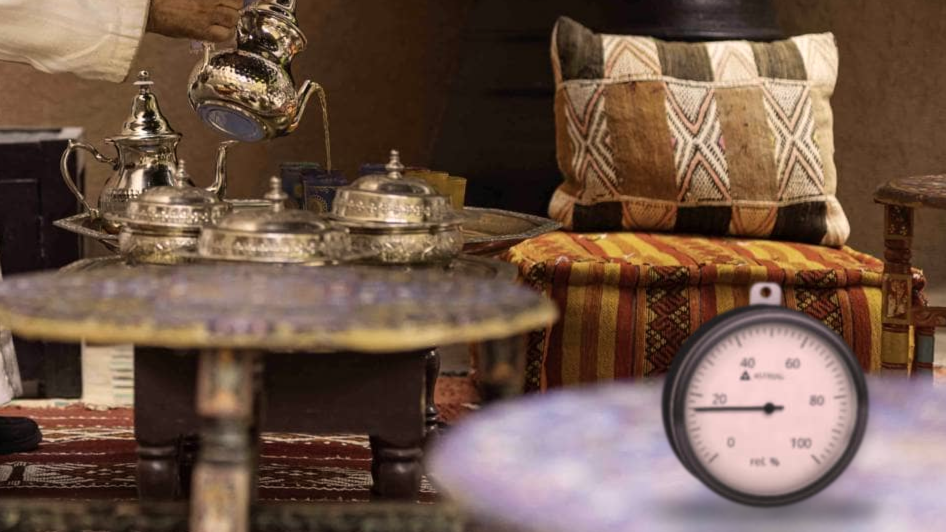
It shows 16 %
